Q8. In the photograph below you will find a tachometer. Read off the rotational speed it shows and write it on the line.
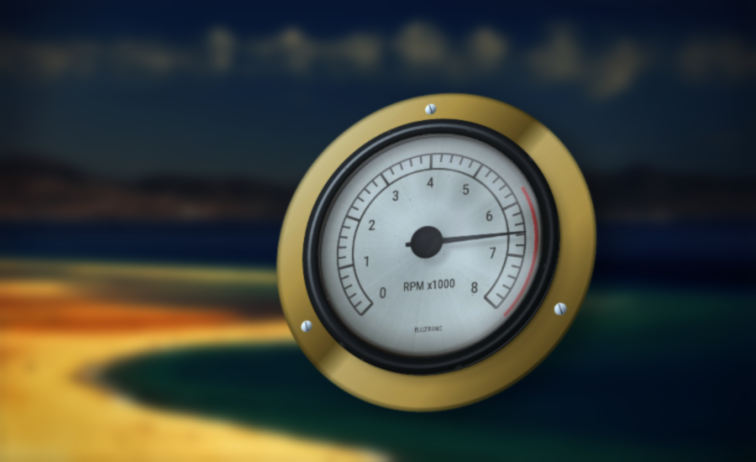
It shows 6600 rpm
